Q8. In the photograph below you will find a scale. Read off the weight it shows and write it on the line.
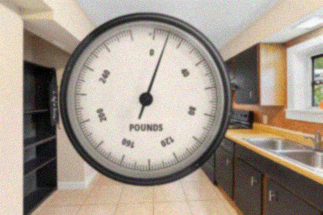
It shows 10 lb
